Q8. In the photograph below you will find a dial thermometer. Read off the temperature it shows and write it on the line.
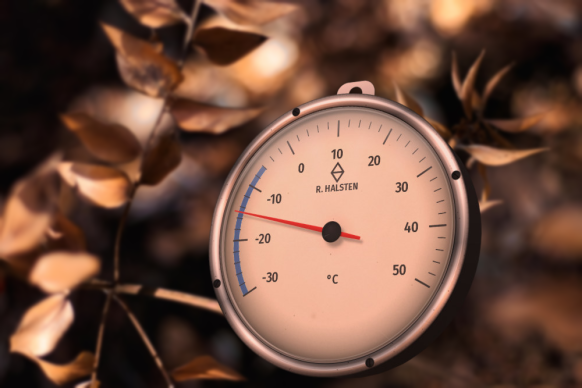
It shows -15 °C
